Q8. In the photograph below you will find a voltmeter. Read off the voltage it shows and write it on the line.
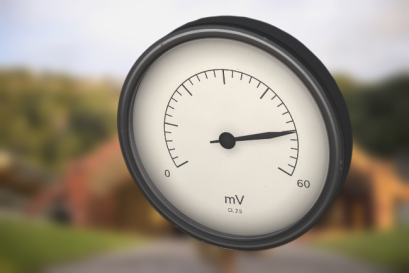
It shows 50 mV
